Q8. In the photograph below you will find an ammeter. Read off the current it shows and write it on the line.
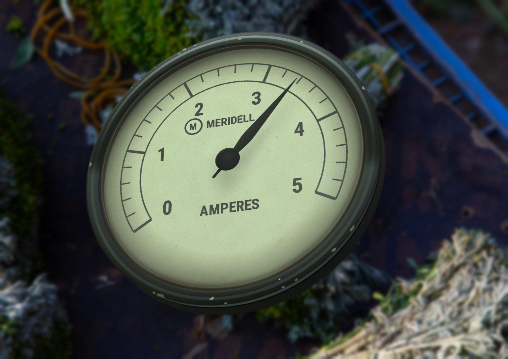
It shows 3.4 A
